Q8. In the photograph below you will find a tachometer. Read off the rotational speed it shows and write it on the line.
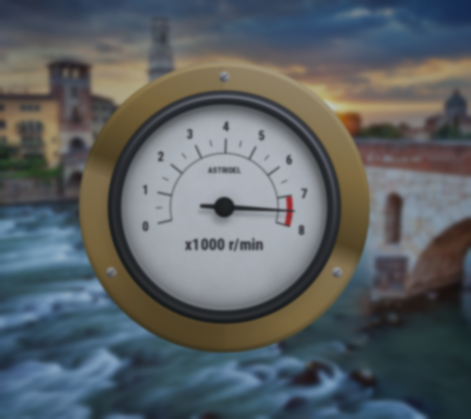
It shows 7500 rpm
